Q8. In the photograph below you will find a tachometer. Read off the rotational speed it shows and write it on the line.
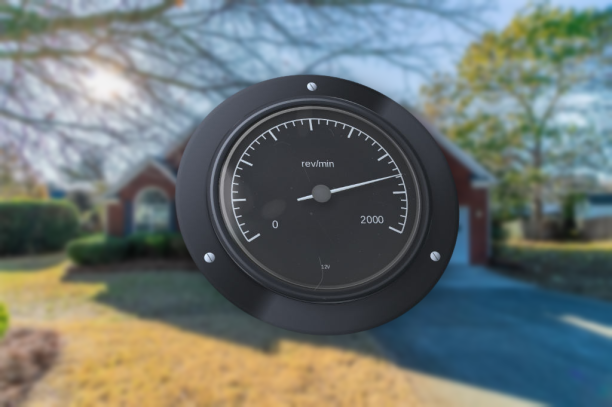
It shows 1650 rpm
